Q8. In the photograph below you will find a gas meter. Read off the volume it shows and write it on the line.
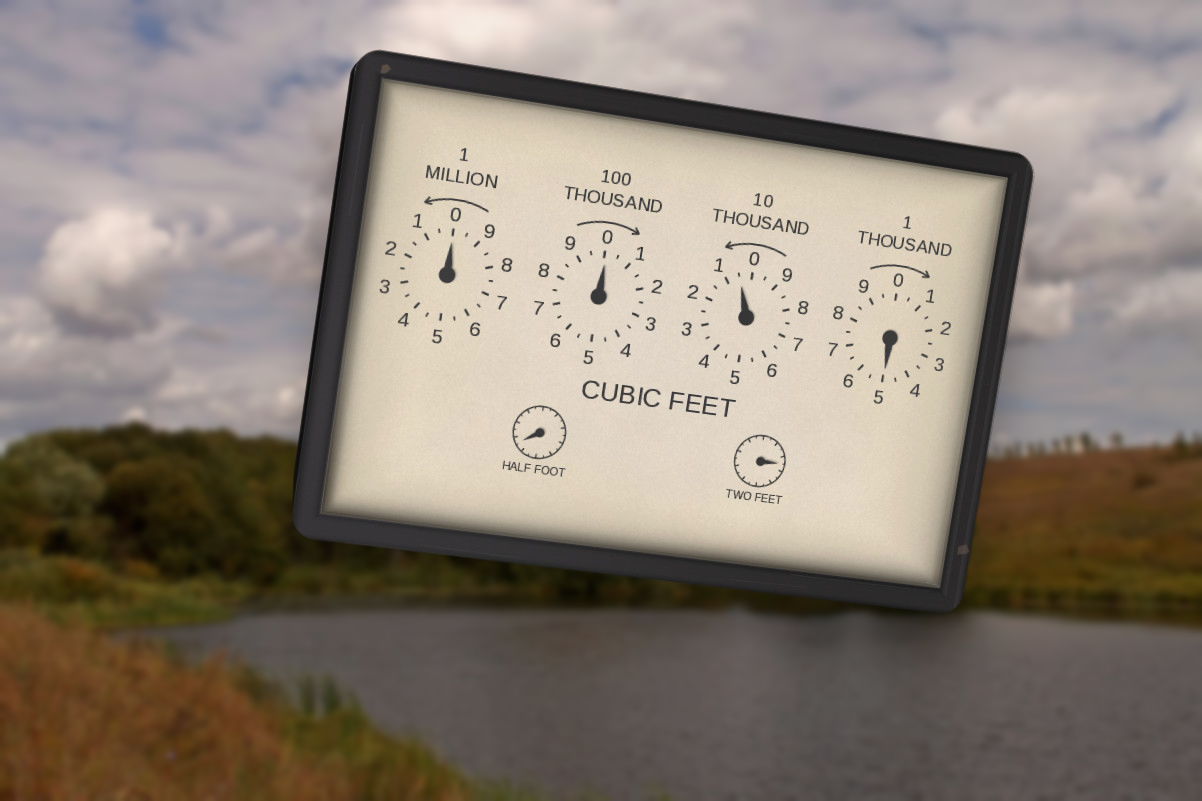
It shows 500 ft³
